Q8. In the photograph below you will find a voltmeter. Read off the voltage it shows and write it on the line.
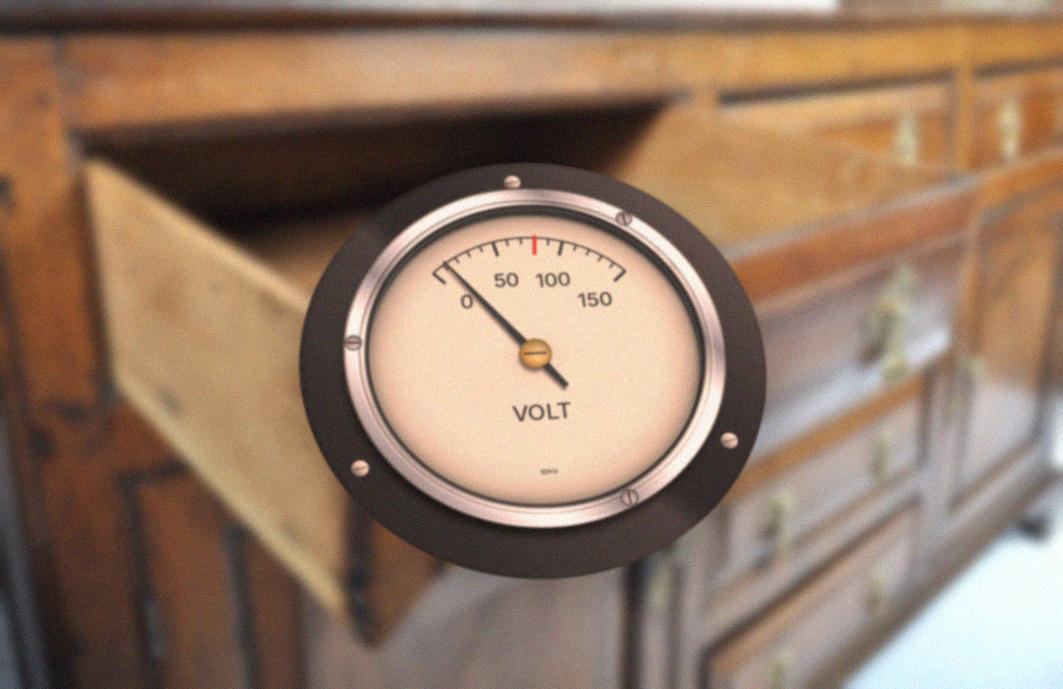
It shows 10 V
